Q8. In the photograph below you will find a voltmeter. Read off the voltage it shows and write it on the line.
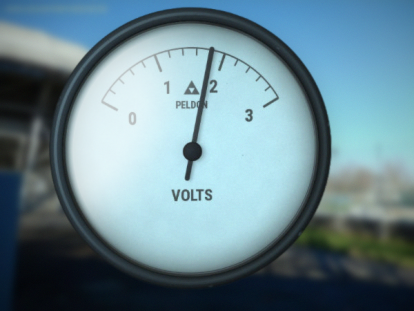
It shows 1.8 V
